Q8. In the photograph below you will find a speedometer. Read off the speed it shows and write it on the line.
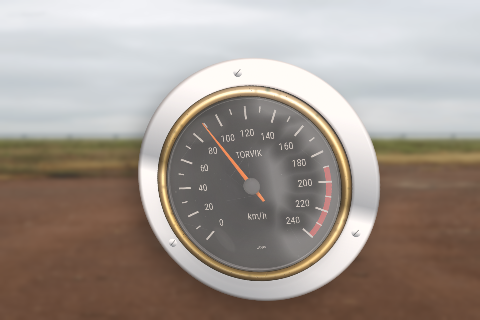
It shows 90 km/h
